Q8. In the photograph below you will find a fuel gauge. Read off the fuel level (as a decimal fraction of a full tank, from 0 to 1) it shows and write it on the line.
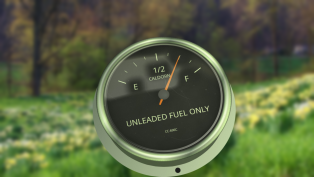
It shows 0.75
